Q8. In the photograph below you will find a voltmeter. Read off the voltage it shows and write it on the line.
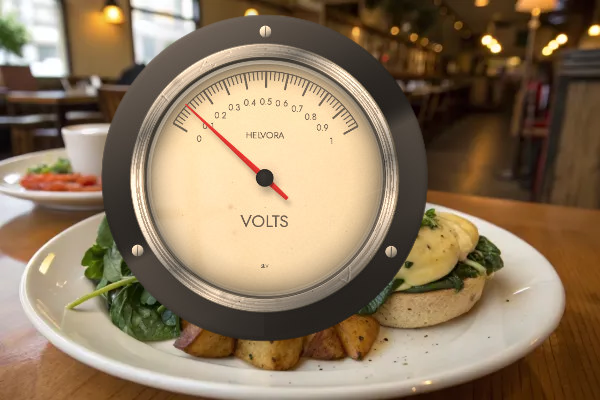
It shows 0.1 V
